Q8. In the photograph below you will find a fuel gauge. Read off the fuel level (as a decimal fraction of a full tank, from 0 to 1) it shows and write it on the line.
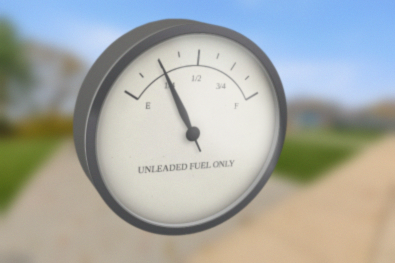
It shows 0.25
